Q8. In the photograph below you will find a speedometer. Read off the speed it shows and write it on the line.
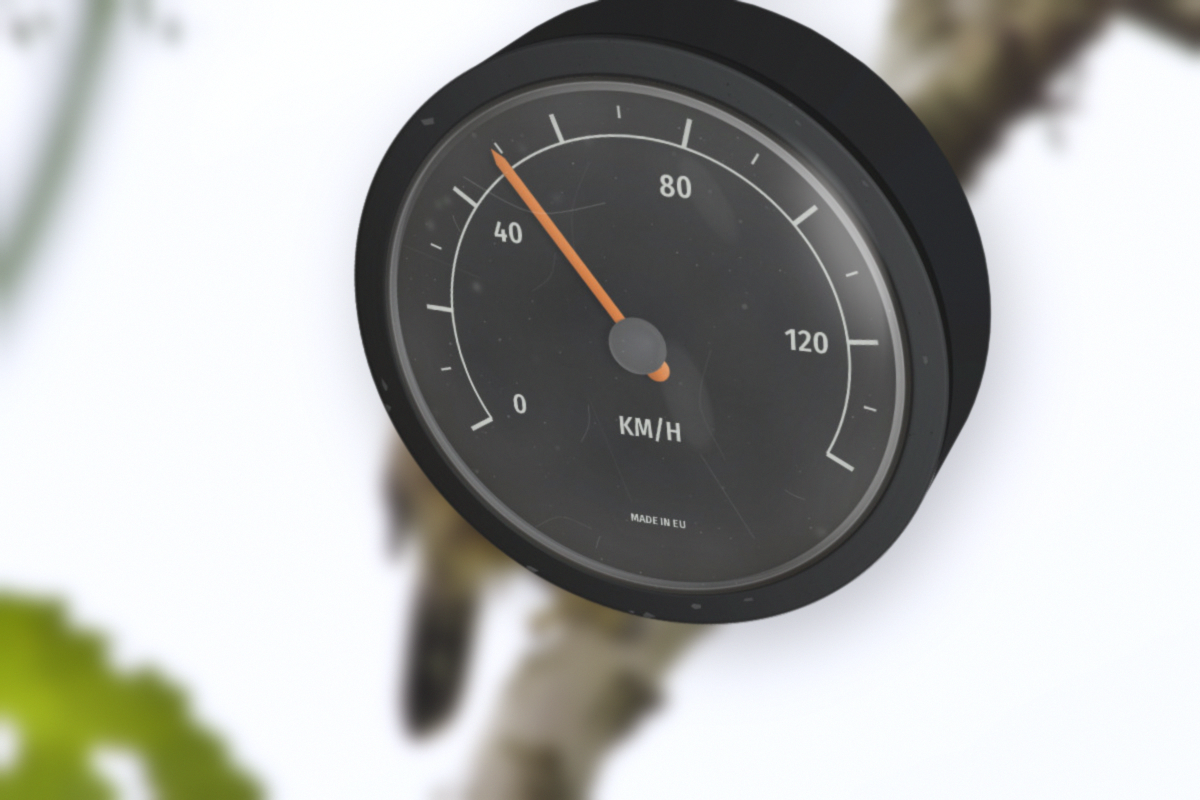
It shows 50 km/h
